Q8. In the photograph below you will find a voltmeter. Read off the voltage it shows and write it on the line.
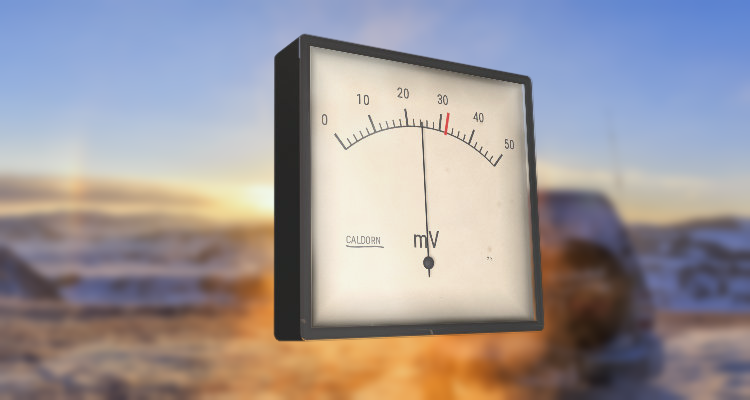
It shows 24 mV
